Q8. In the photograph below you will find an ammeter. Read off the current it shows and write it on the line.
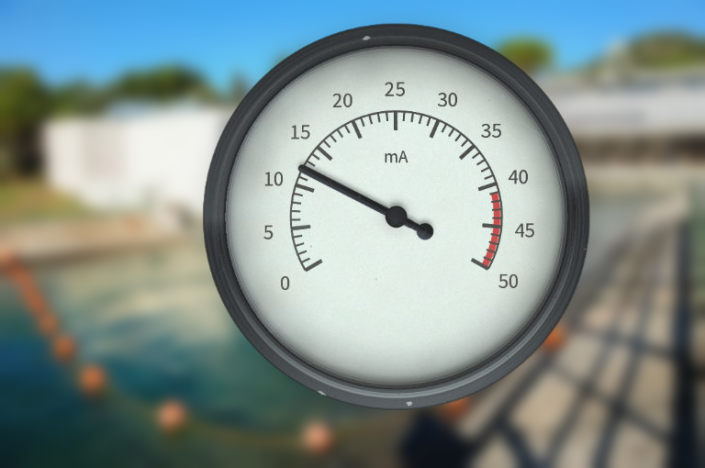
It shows 12 mA
